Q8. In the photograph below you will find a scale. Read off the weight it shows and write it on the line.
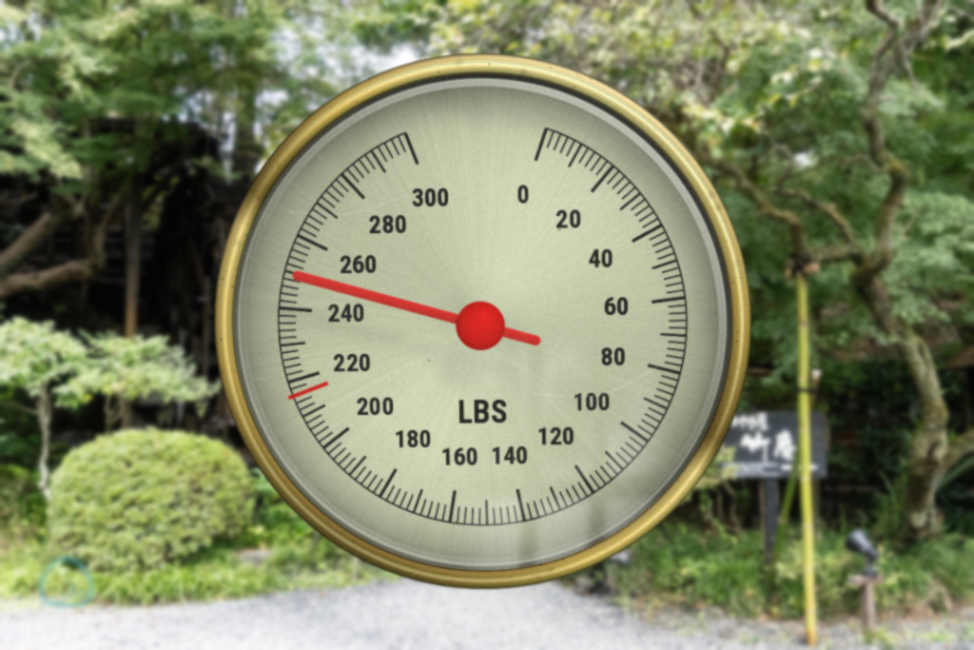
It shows 250 lb
